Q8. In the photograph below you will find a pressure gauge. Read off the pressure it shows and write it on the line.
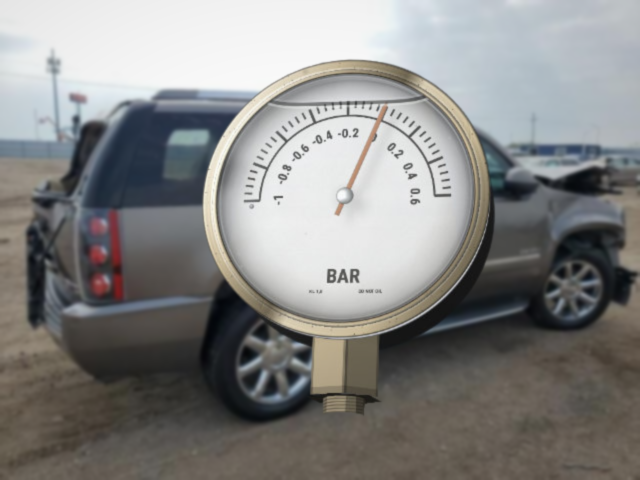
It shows 0 bar
